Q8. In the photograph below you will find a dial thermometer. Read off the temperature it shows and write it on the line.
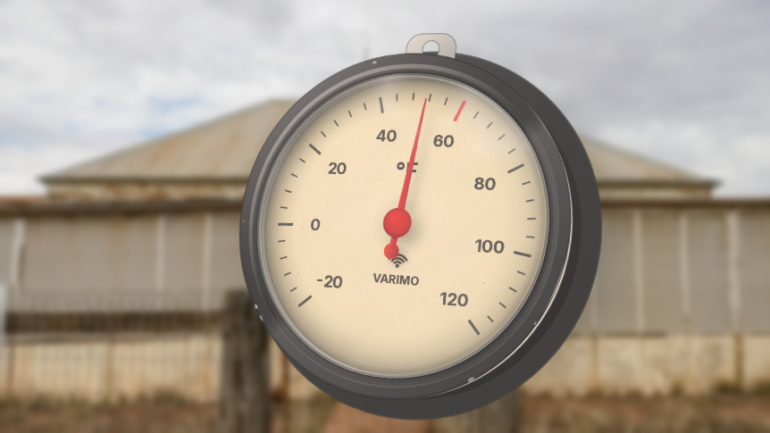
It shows 52 °F
